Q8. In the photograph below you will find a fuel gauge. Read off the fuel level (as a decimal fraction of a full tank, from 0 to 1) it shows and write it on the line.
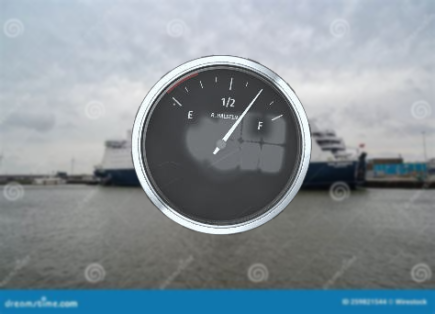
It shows 0.75
